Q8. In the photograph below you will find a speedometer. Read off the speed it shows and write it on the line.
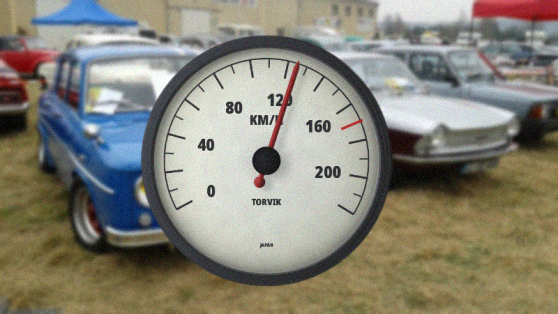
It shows 125 km/h
